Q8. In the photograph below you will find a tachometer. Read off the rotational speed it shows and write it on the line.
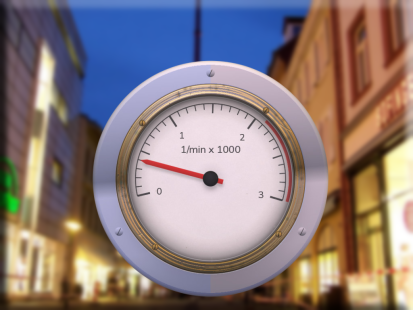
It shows 400 rpm
